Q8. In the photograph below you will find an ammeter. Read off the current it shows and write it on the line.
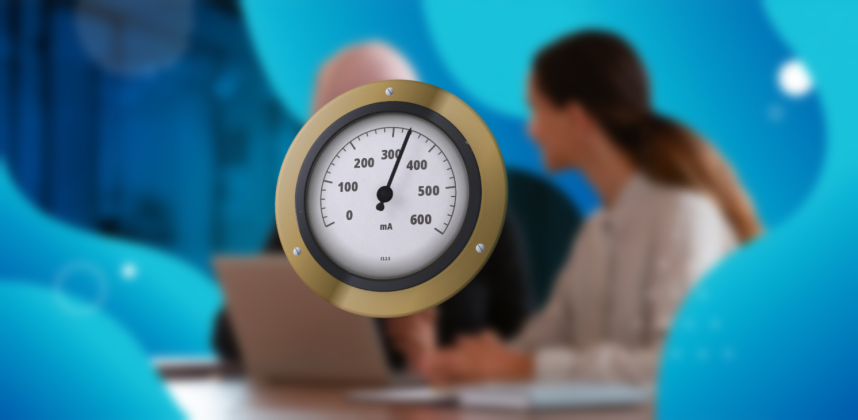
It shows 340 mA
